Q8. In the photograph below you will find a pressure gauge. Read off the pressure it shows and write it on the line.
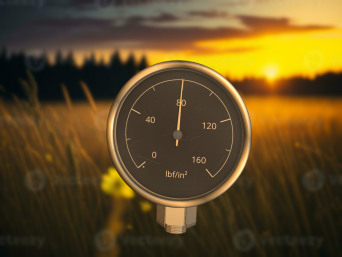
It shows 80 psi
